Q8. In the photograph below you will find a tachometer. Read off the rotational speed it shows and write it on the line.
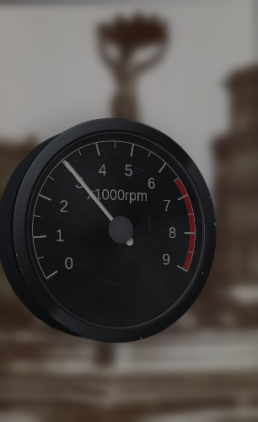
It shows 3000 rpm
